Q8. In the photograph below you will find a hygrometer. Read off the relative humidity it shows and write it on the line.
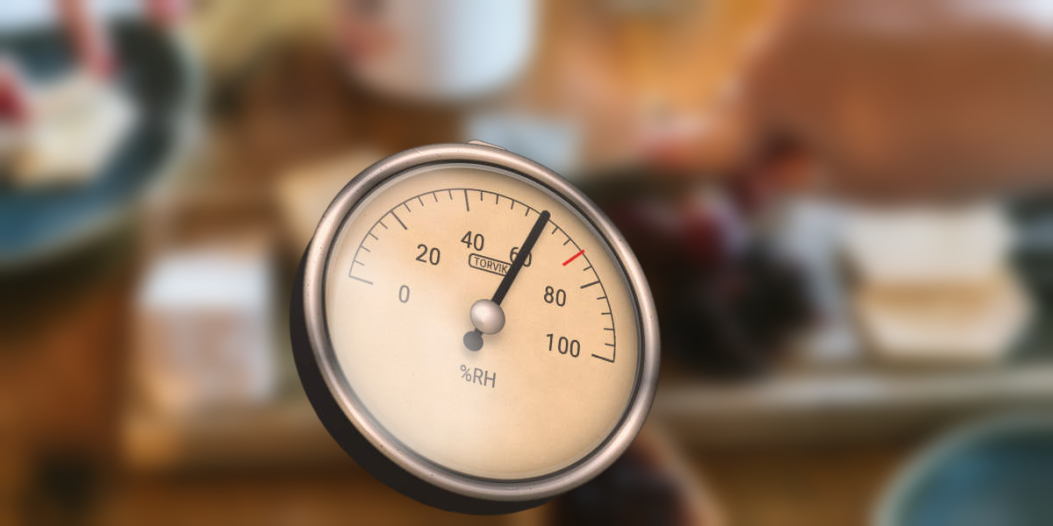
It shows 60 %
